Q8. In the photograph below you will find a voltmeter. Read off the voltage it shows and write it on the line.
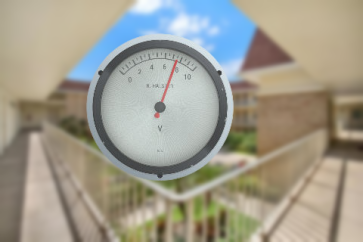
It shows 7.5 V
